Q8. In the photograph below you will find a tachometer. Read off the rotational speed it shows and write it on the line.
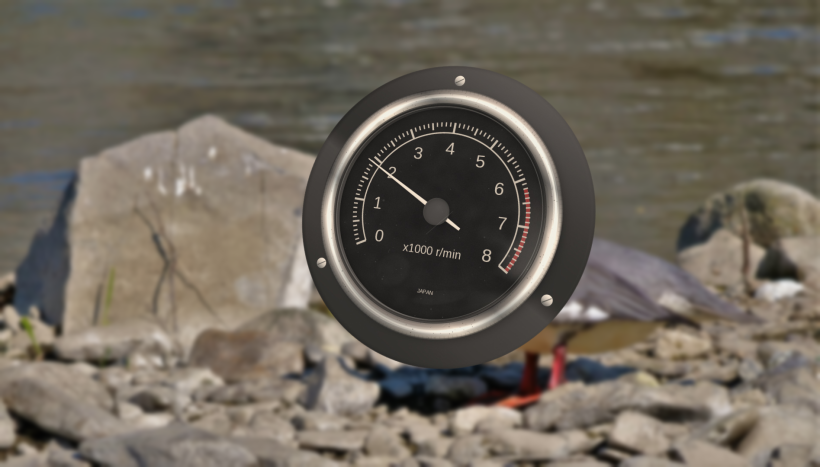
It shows 1900 rpm
